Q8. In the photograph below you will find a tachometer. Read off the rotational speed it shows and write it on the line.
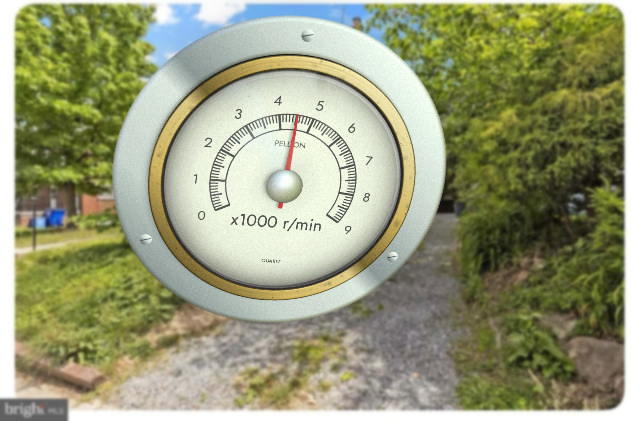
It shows 4500 rpm
